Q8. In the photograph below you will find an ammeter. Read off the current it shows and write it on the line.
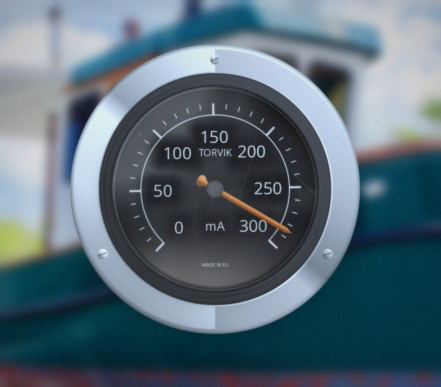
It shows 285 mA
